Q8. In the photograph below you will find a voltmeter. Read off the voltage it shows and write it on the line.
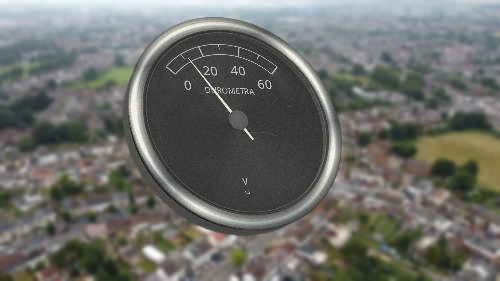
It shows 10 V
